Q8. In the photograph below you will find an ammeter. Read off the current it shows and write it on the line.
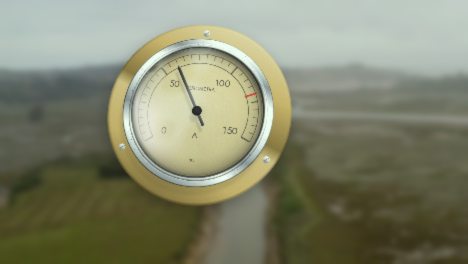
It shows 60 A
